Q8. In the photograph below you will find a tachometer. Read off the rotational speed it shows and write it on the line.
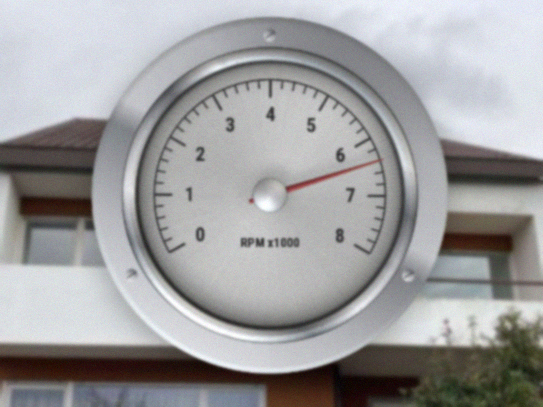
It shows 6400 rpm
